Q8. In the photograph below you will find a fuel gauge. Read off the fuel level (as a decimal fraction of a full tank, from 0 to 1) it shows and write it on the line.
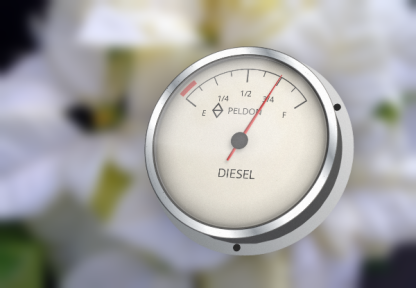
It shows 0.75
